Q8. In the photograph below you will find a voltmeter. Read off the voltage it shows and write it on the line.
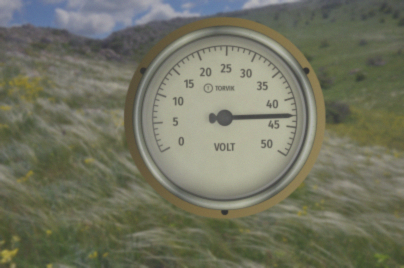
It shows 43 V
